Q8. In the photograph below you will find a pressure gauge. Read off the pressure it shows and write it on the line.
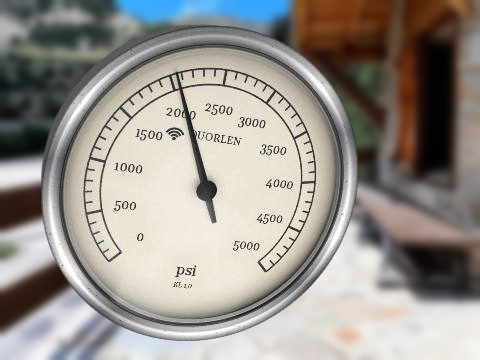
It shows 2050 psi
